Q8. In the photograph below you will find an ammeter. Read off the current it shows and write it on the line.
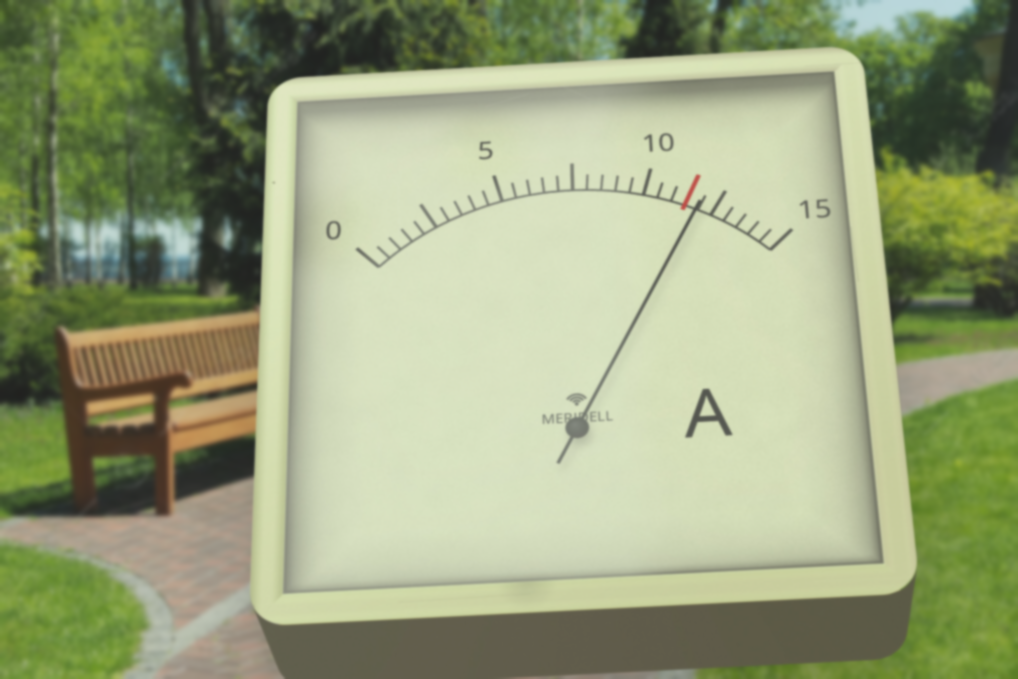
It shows 12 A
